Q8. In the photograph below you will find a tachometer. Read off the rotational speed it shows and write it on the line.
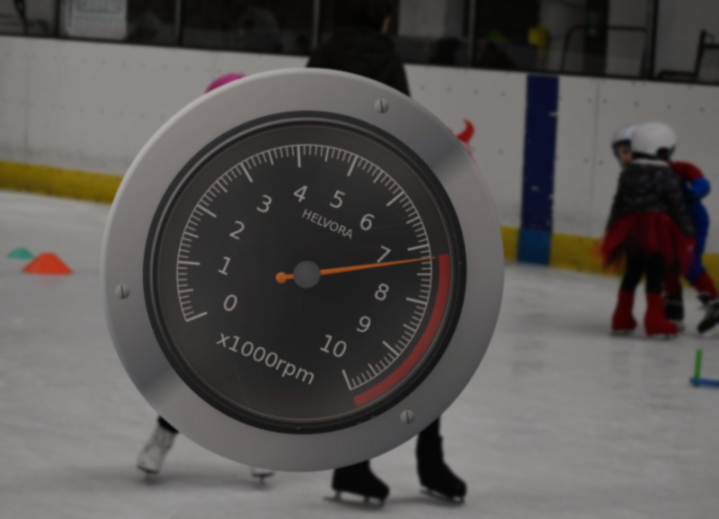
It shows 7200 rpm
